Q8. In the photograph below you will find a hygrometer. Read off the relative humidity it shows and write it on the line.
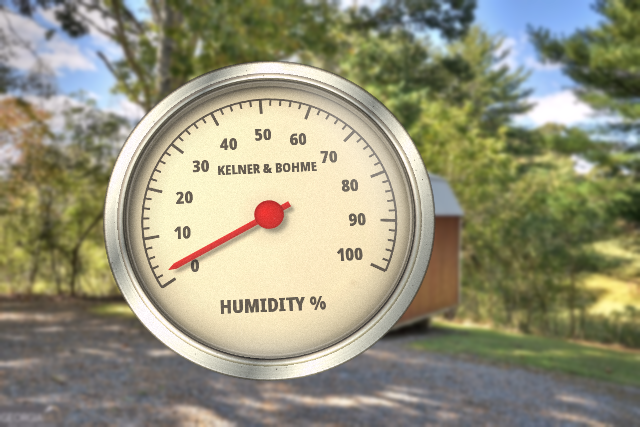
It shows 2 %
